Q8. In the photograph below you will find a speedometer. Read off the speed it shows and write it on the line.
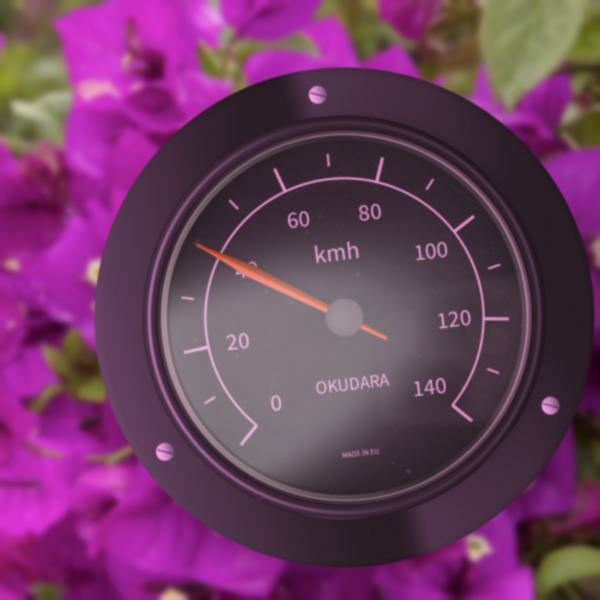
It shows 40 km/h
